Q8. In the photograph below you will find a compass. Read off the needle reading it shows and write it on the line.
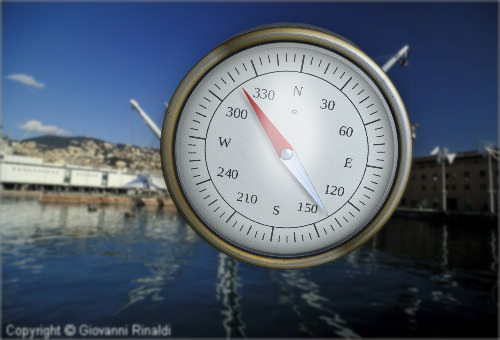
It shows 317.5 °
